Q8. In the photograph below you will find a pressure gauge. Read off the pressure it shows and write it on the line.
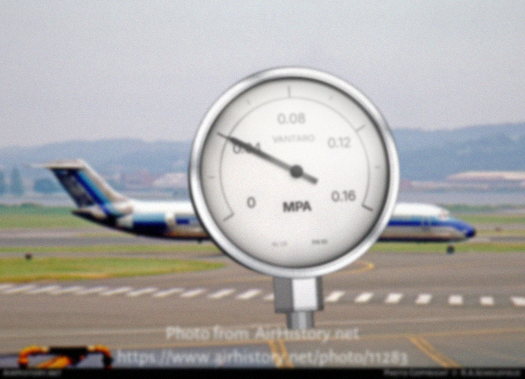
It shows 0.04 MPa
